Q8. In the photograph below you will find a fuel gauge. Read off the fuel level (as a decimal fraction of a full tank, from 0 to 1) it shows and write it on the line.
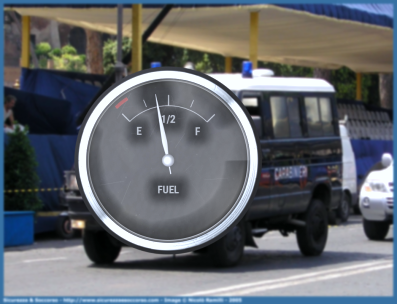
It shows 0.375
